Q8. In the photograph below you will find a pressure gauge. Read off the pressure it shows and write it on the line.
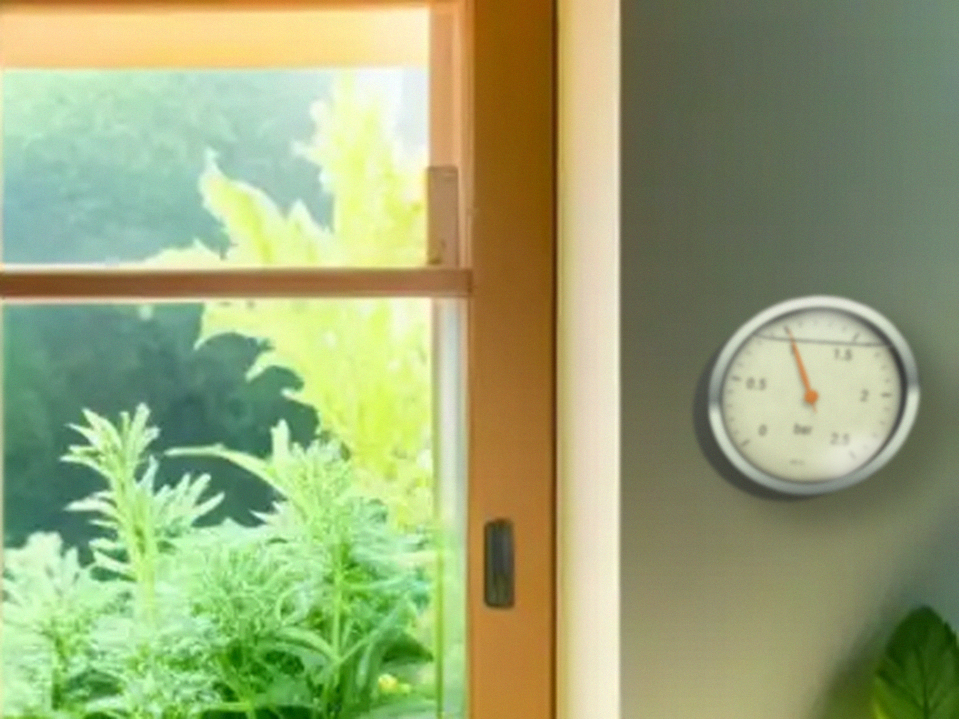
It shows 1 bar
